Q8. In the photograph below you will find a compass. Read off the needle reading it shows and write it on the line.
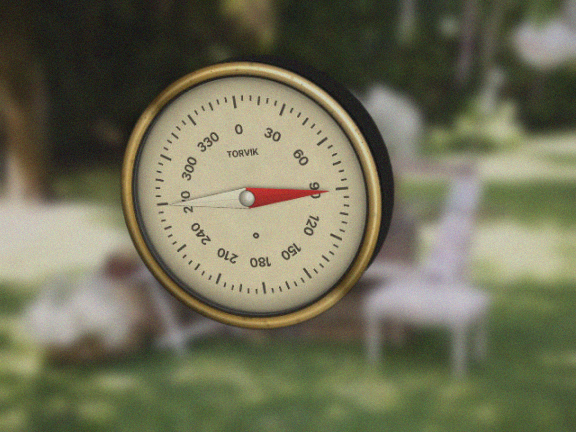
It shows 90 °
